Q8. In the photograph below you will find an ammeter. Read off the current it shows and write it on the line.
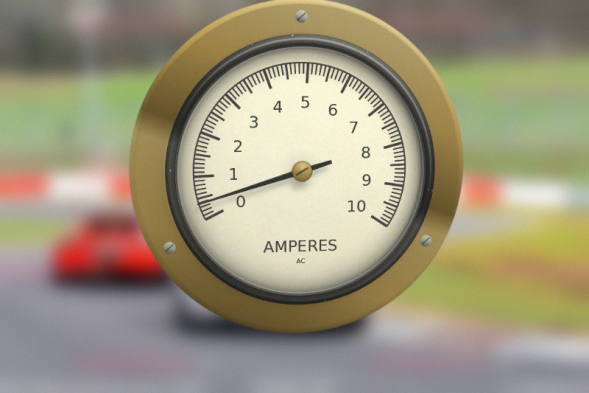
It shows 0.4 A
